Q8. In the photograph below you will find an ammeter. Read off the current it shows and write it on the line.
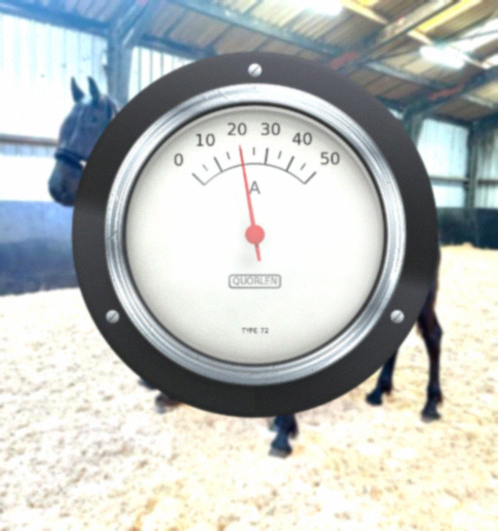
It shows 20 A
